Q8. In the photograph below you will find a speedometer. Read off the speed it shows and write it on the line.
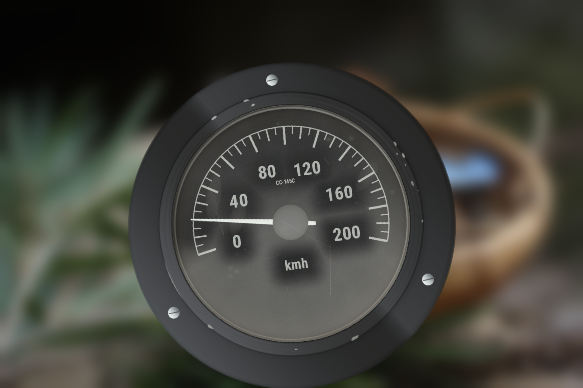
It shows 20 km/h
